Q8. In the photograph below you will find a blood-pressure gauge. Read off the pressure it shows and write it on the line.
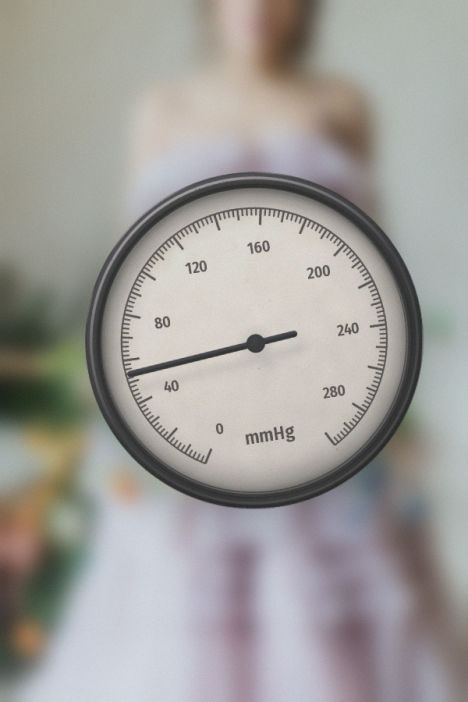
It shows 54 mmHg
